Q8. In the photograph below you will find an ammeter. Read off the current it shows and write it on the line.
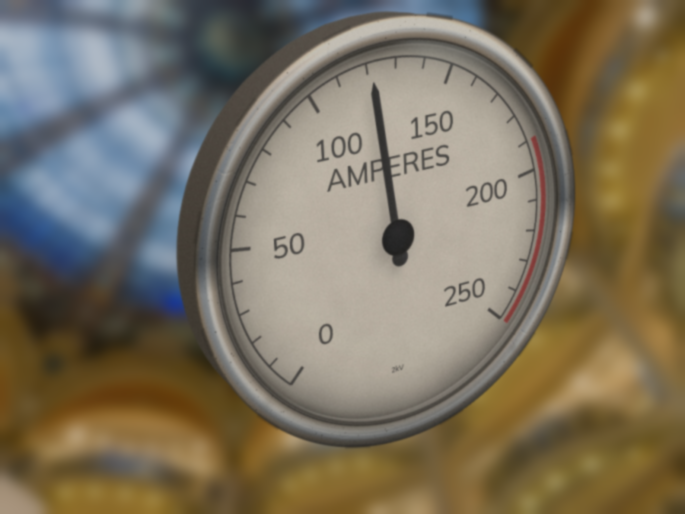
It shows 120 A
